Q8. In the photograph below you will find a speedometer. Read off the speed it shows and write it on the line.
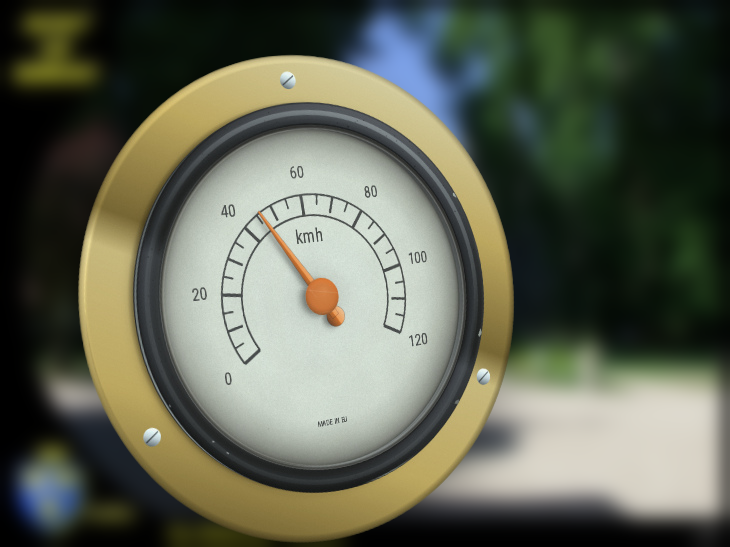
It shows 45 km/h
